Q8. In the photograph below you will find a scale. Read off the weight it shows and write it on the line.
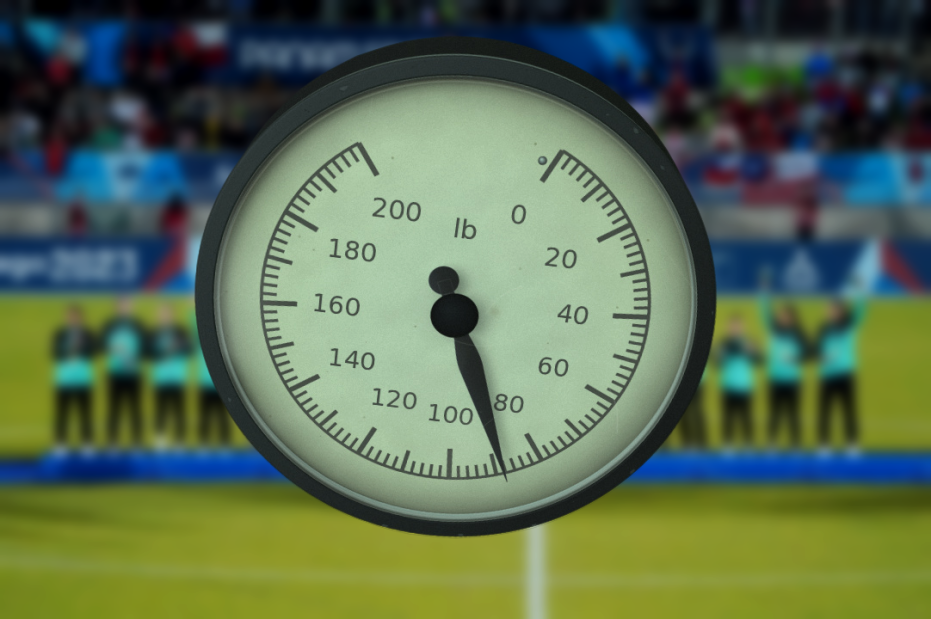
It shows 88 lb
